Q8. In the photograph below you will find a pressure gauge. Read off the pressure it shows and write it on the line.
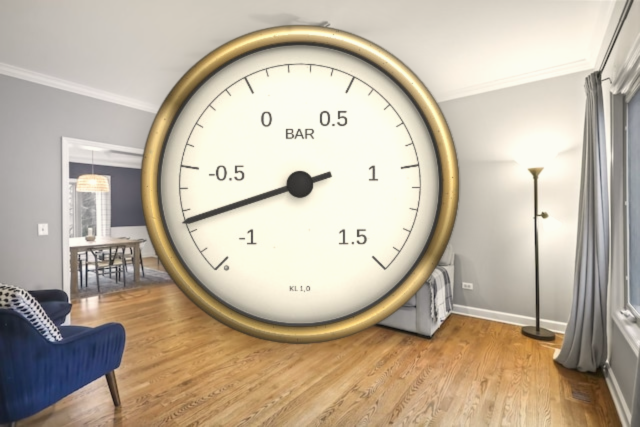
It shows -0.75 bar
